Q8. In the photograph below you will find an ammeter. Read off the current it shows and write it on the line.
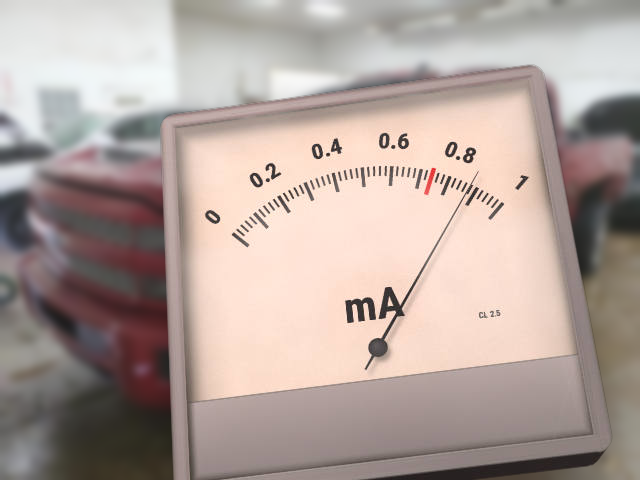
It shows 0.88 mA
